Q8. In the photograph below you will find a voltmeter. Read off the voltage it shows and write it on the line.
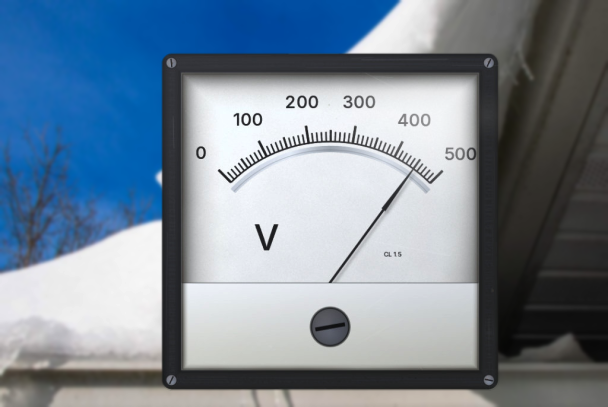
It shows 450 V
